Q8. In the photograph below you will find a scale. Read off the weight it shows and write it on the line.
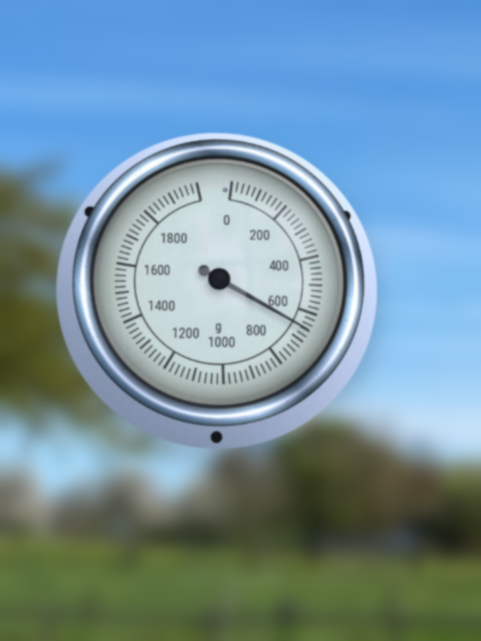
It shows 660 g
